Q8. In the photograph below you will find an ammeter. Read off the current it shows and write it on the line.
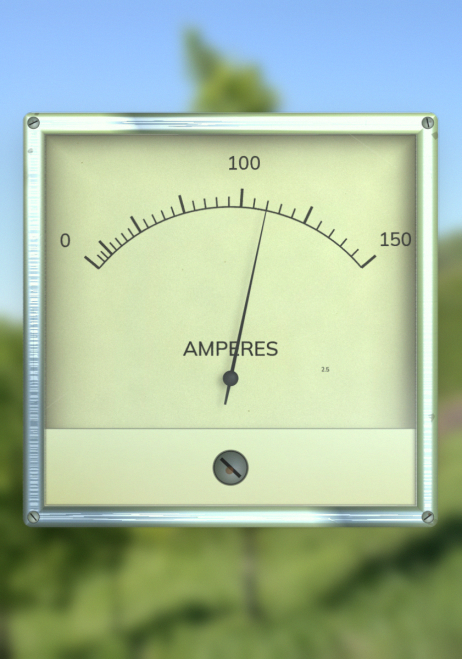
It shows 110 A
